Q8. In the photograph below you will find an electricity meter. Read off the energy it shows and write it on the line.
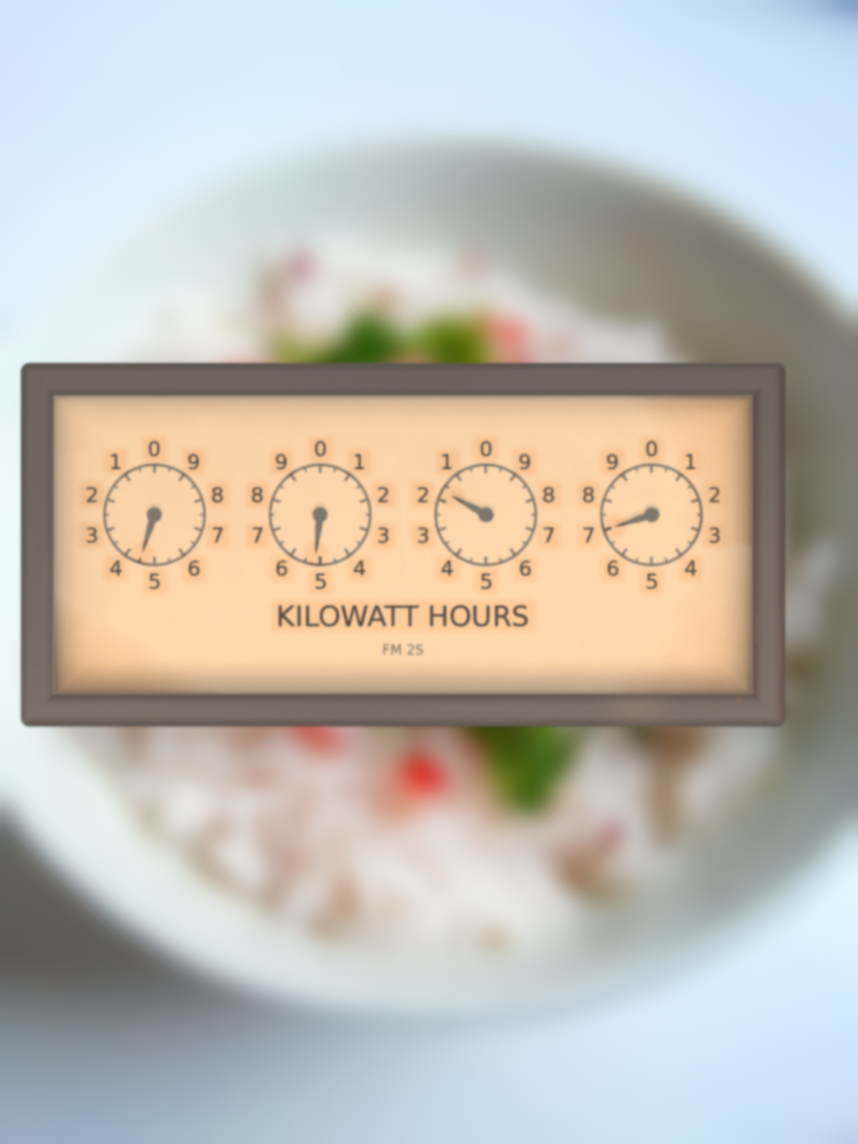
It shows 4517 kWh
